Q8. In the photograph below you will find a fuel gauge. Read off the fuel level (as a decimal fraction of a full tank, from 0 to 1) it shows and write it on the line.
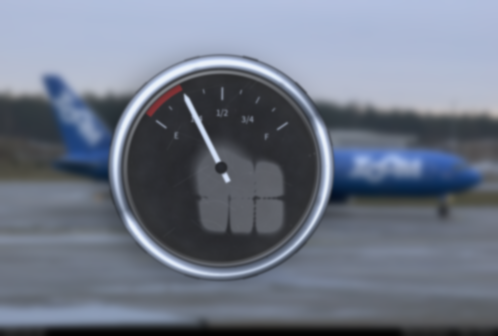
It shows 0.25
